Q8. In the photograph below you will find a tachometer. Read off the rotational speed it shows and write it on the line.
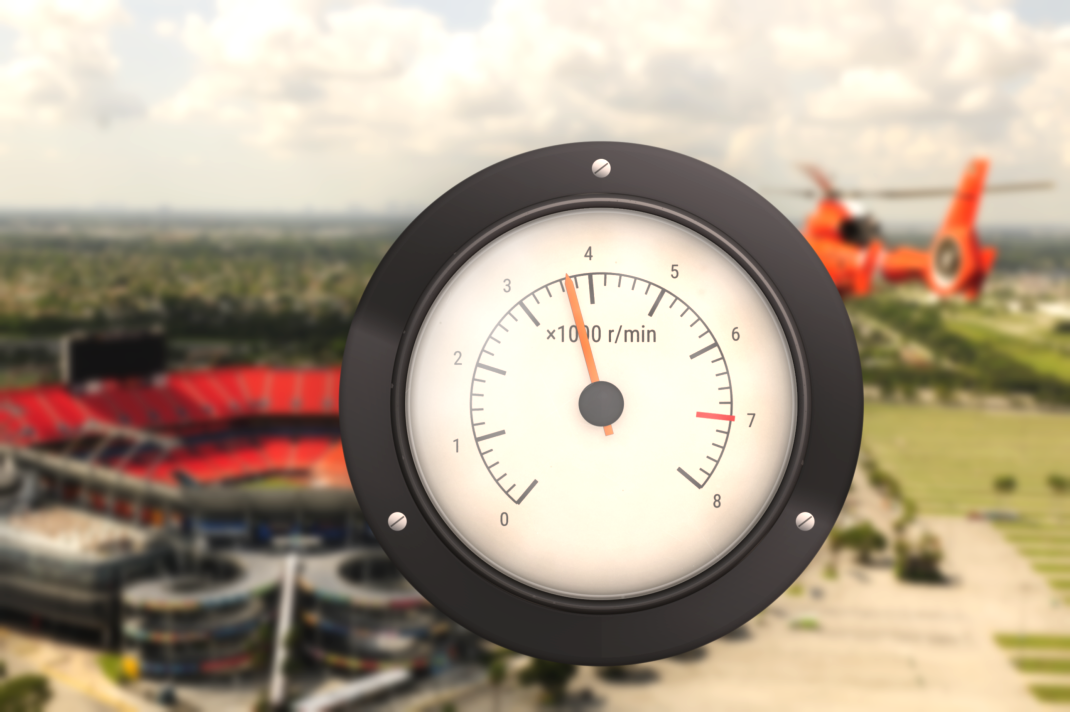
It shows 3700 rpm
